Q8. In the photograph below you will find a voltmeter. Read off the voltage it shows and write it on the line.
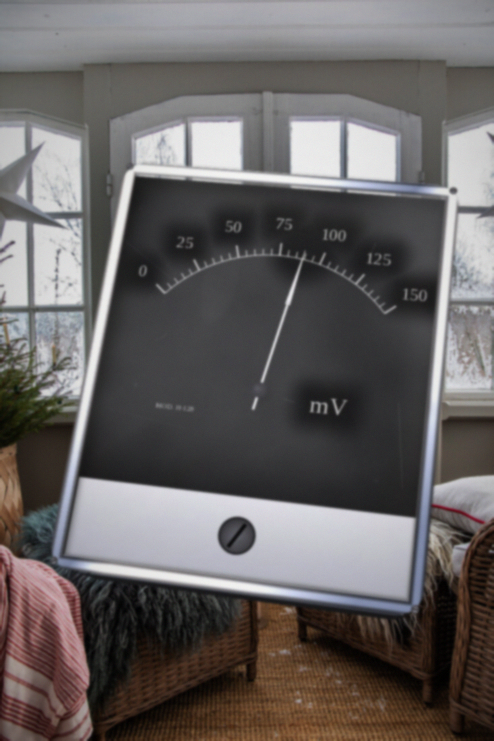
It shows 90 mV
